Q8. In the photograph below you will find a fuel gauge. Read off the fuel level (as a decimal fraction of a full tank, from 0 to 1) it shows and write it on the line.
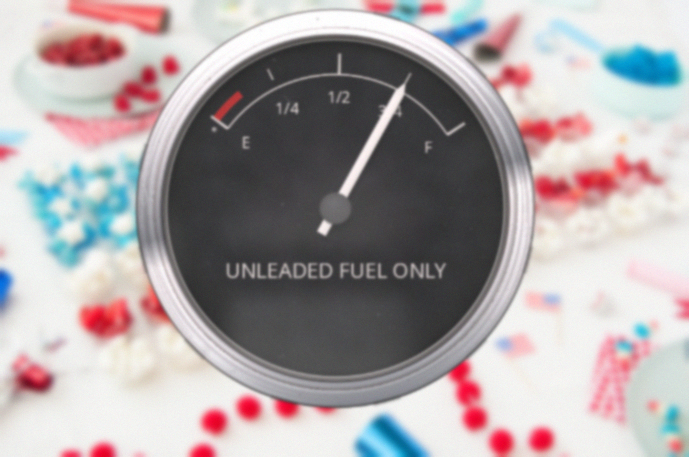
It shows 0.75
